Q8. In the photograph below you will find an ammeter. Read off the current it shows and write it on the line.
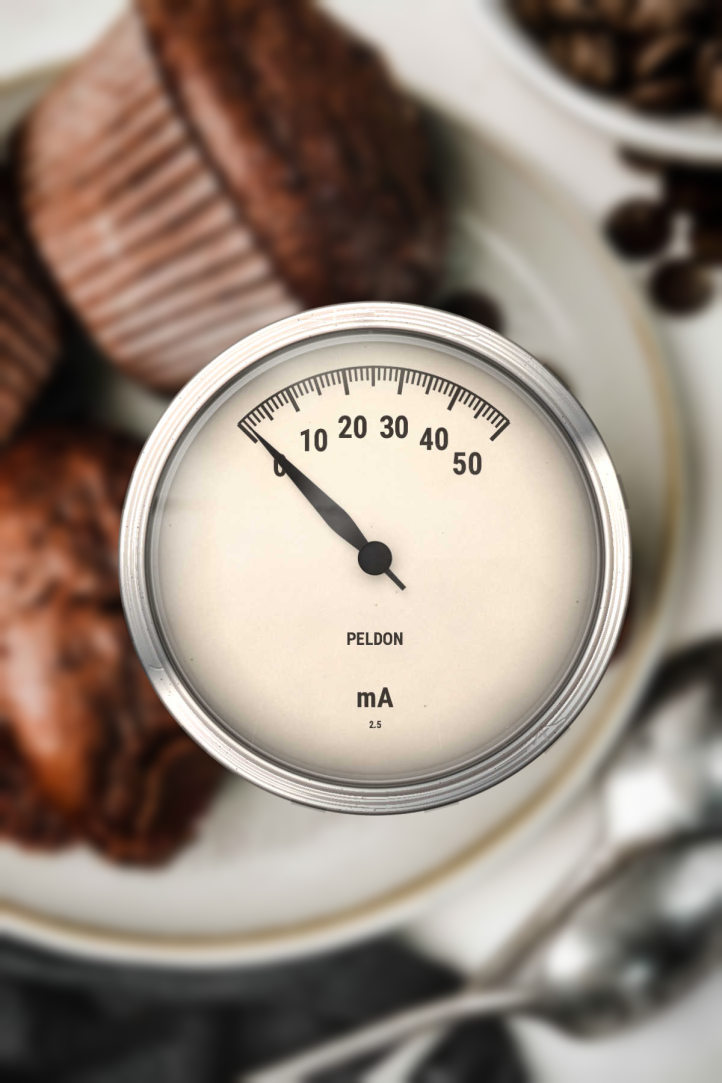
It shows 1 mA
